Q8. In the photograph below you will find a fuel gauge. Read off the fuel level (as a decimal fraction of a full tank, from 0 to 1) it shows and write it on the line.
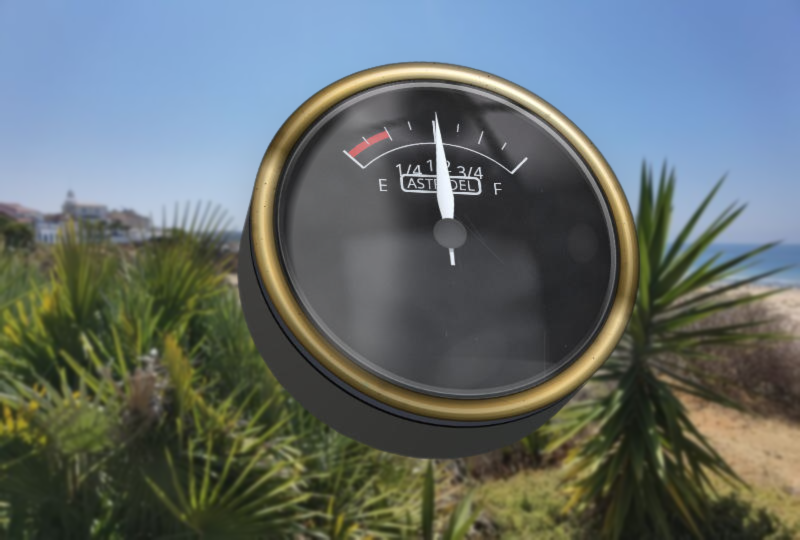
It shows 0.5
